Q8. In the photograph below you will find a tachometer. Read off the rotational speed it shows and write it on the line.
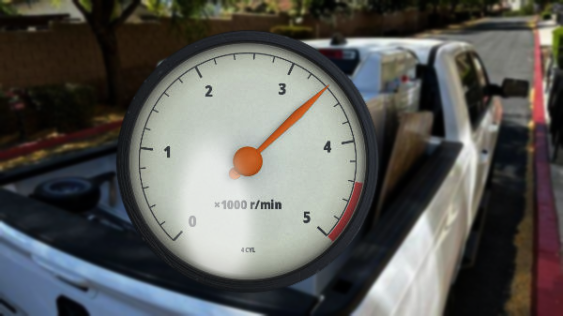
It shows 3400 rpm
